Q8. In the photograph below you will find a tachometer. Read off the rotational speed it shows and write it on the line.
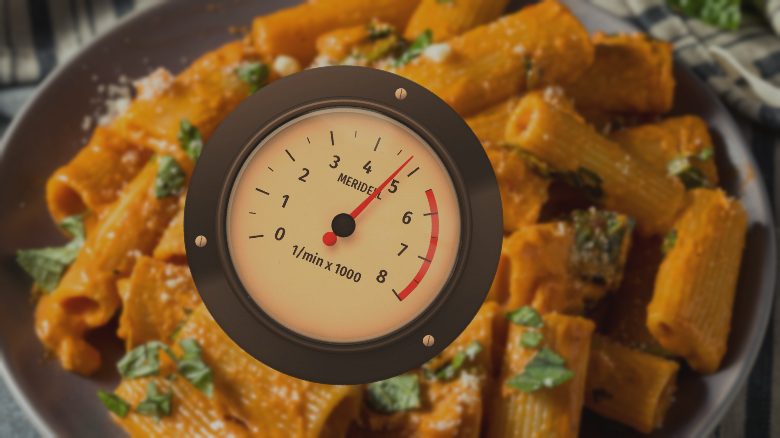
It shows 4750 rpm
